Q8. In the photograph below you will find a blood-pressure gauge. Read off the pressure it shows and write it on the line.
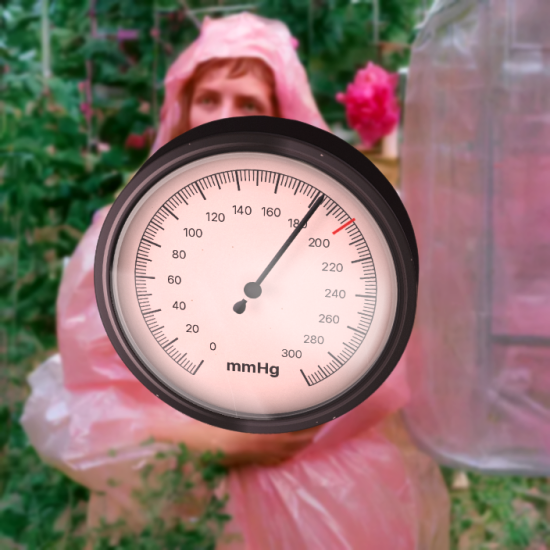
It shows 182 mmHg
